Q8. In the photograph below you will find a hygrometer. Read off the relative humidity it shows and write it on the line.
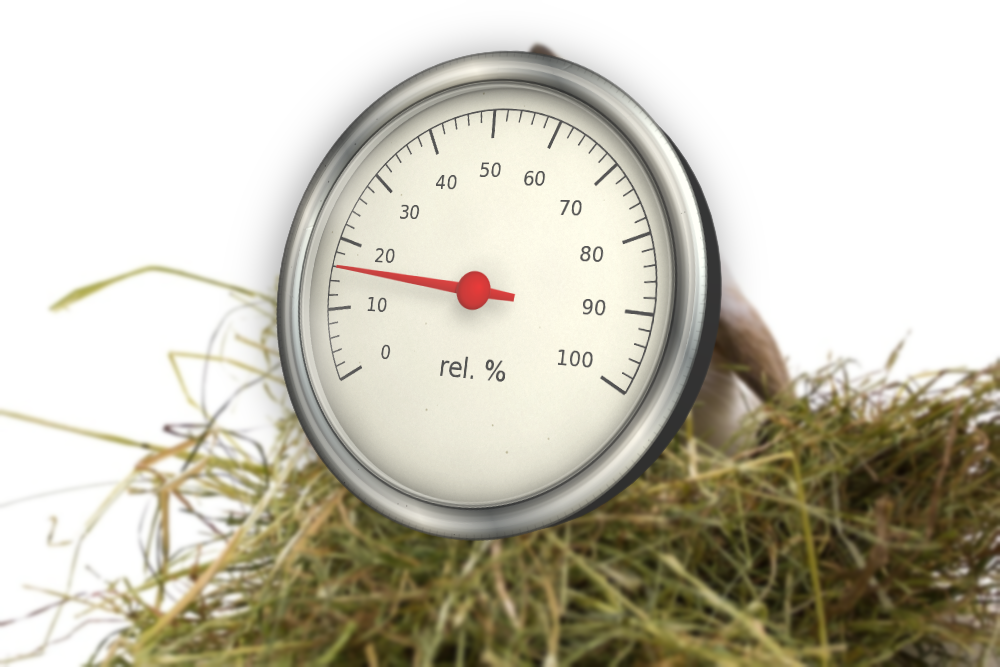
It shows 16 %
